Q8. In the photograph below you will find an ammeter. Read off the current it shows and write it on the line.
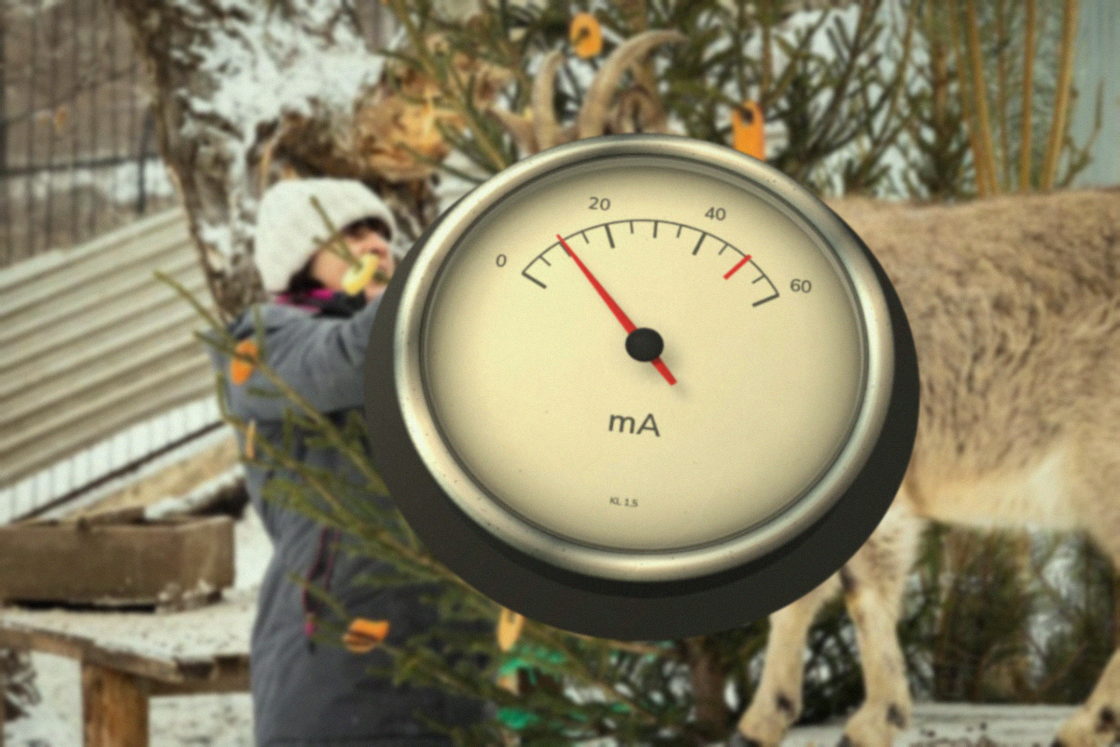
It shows 10 mA
